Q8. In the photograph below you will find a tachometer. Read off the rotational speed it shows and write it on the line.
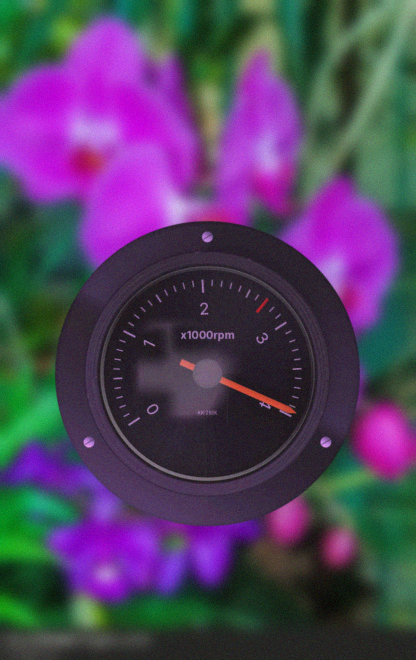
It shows 3950 rpm
